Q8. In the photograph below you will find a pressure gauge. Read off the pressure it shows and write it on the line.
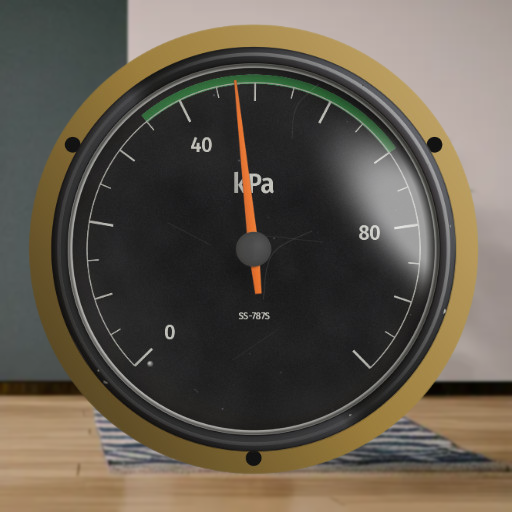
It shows 47.5 kPa
